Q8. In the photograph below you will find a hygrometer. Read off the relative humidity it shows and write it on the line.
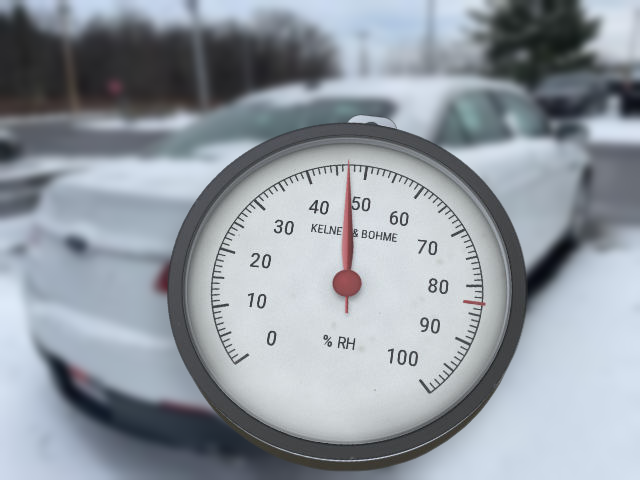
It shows 47 %
